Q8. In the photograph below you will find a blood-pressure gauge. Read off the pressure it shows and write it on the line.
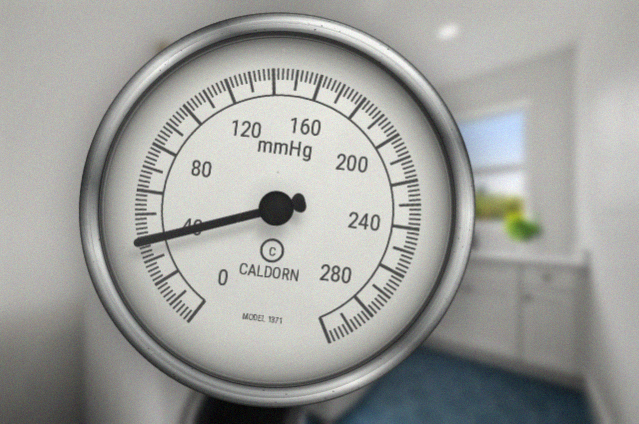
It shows 38 mmHg
